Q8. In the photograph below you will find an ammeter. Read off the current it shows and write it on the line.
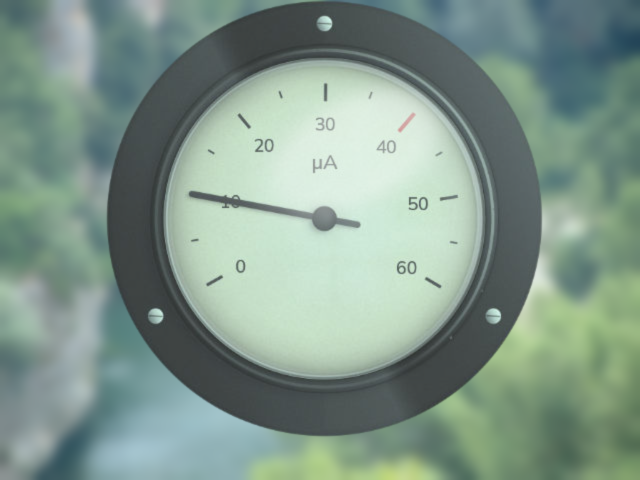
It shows 10 µA
